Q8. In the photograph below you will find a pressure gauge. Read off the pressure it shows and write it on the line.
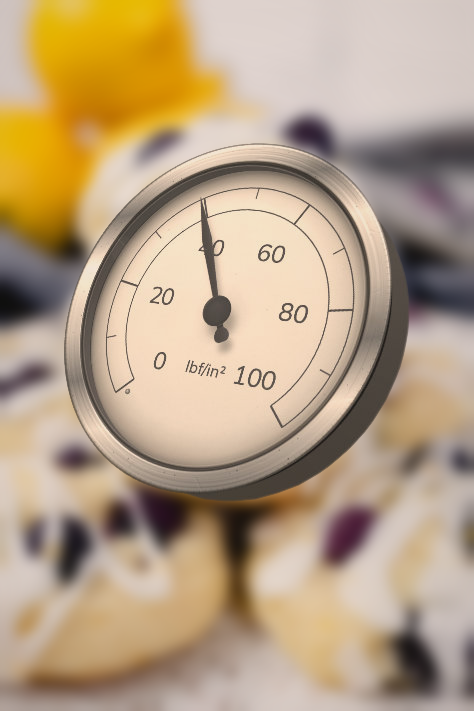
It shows 40 psi
